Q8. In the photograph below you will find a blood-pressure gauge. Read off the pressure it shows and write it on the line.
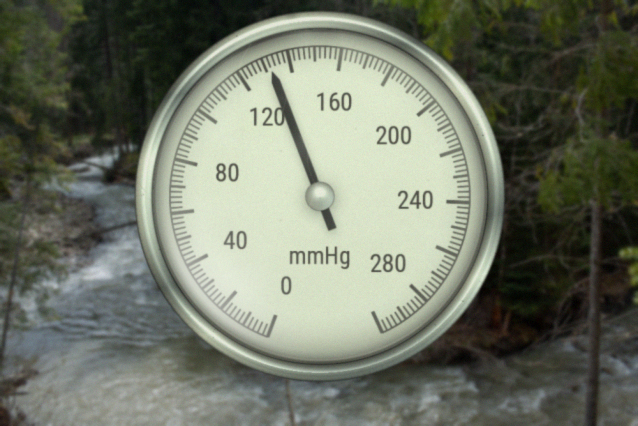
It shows 132 mmHg
